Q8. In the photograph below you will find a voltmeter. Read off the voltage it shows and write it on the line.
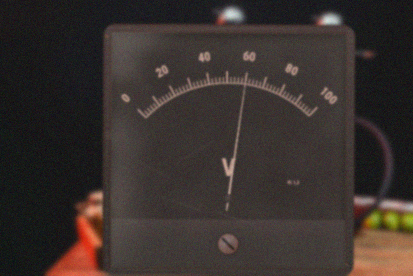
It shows 60 V
